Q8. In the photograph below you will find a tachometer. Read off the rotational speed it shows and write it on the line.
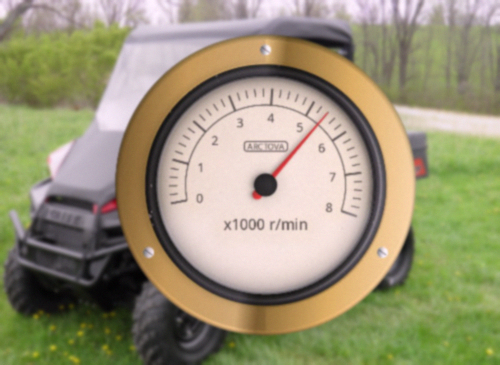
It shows 5400 rpm
